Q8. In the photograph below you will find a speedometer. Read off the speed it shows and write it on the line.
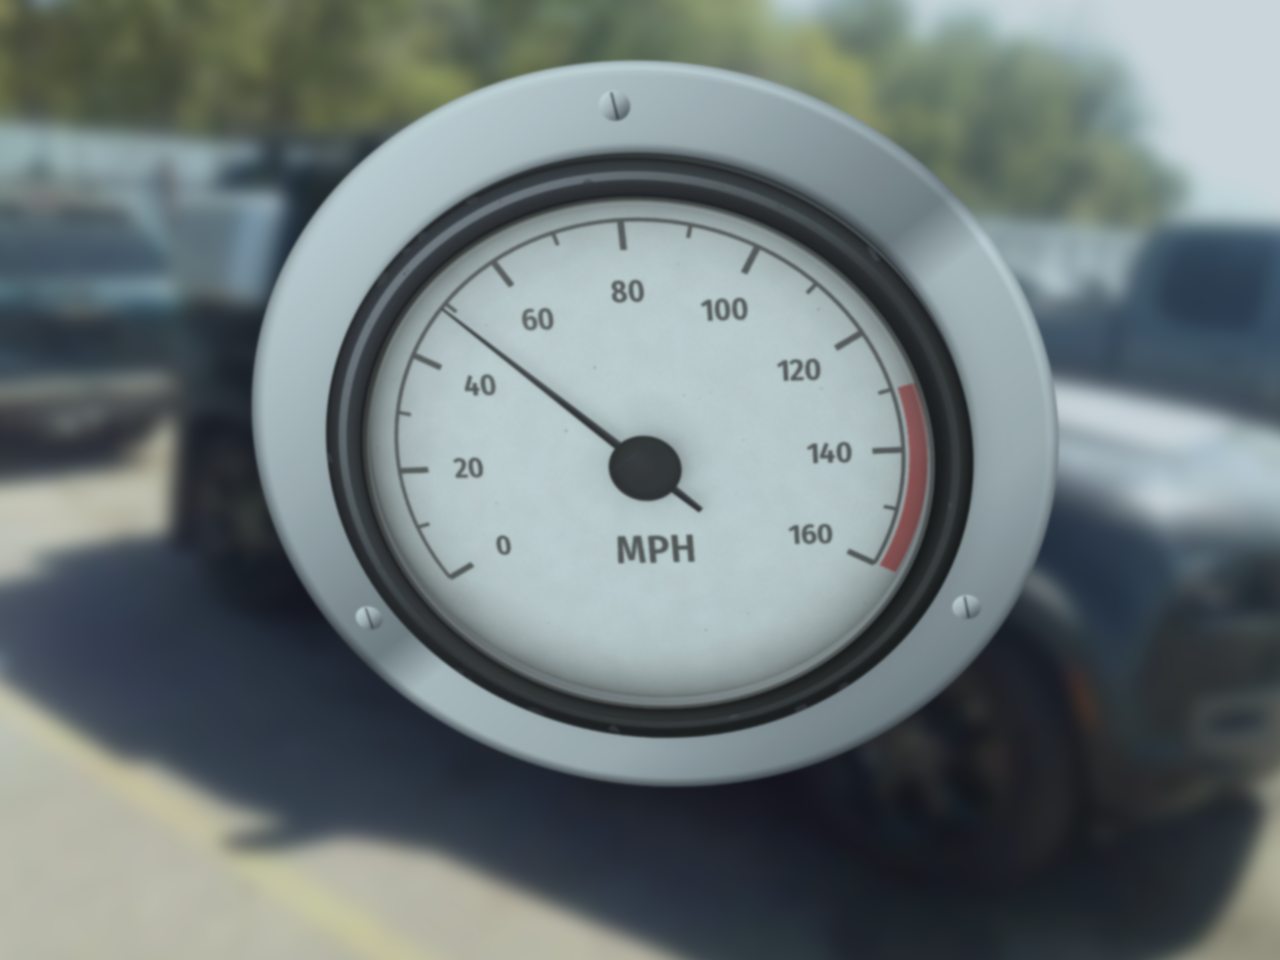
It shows 50 mph
